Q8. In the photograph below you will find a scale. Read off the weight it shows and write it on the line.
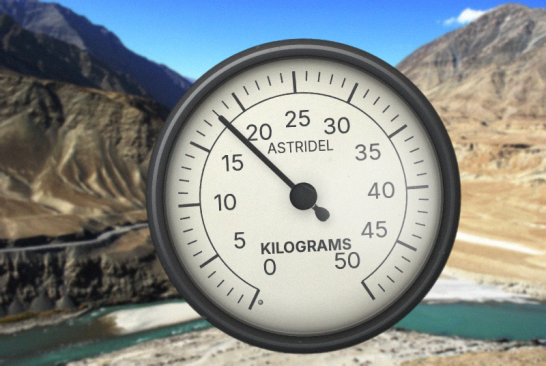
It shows 18 kg
